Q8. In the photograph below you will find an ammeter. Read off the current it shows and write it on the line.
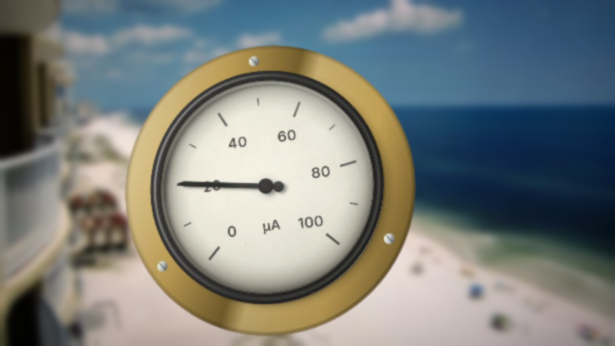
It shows 20 µA
